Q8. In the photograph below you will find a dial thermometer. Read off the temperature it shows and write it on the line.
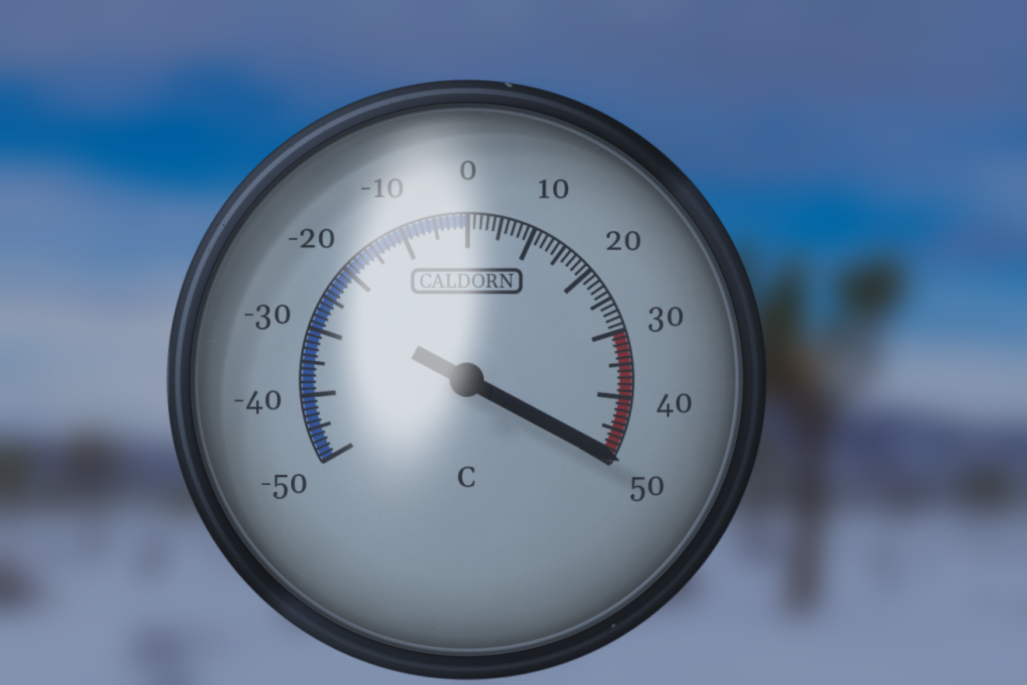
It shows 49 °C
